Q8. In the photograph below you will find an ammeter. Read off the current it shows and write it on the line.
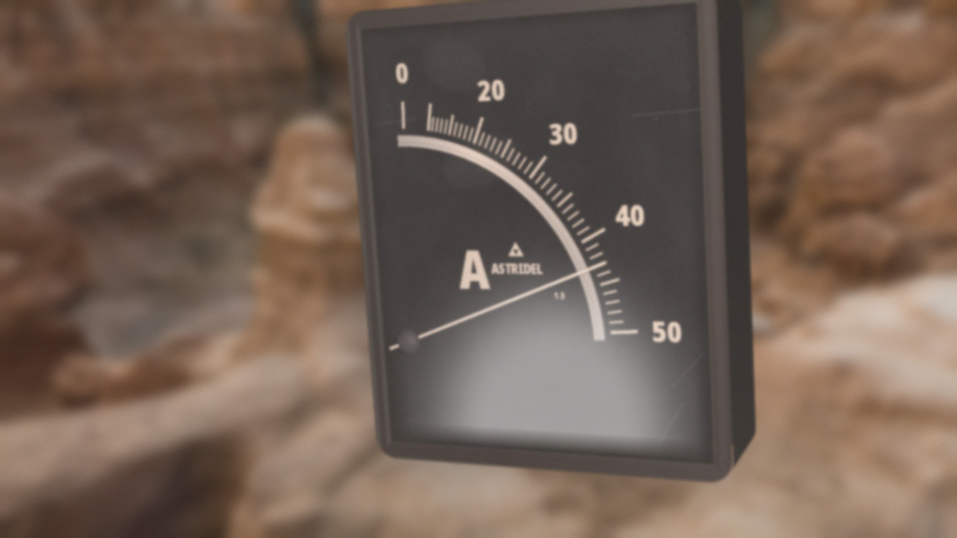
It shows 43 A
